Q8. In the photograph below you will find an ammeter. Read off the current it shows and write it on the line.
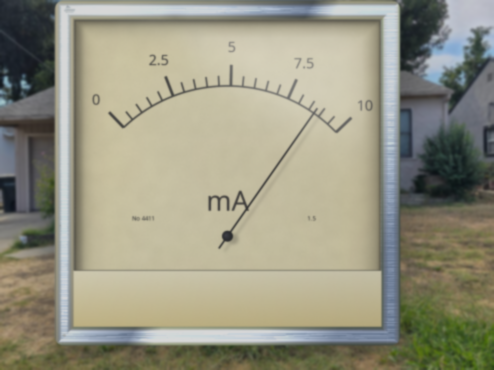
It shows 8.75 mA
